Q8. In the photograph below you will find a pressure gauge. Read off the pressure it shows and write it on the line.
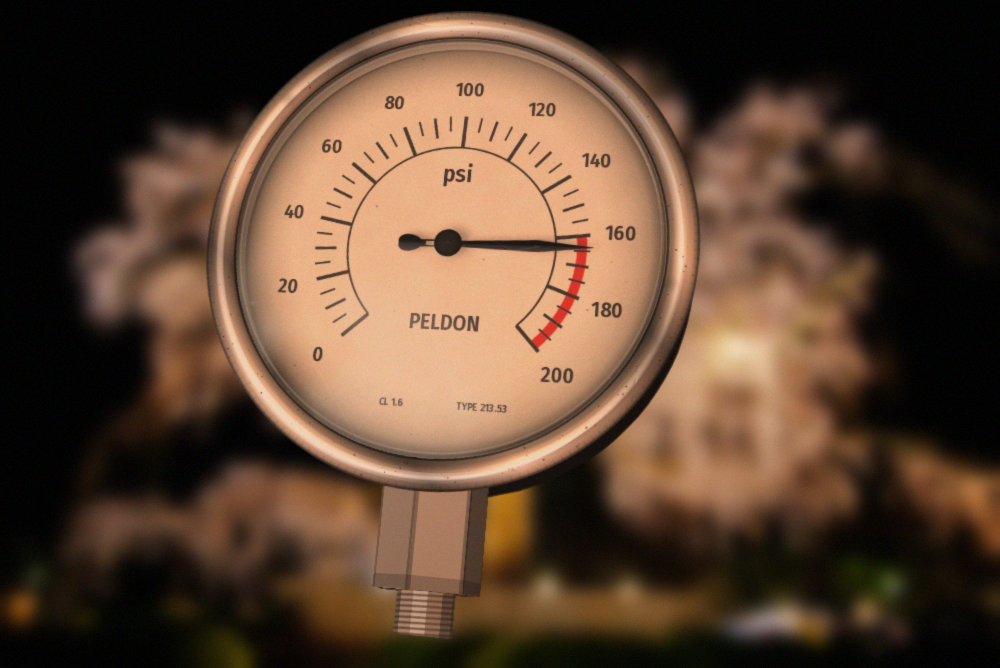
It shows 165 psi
